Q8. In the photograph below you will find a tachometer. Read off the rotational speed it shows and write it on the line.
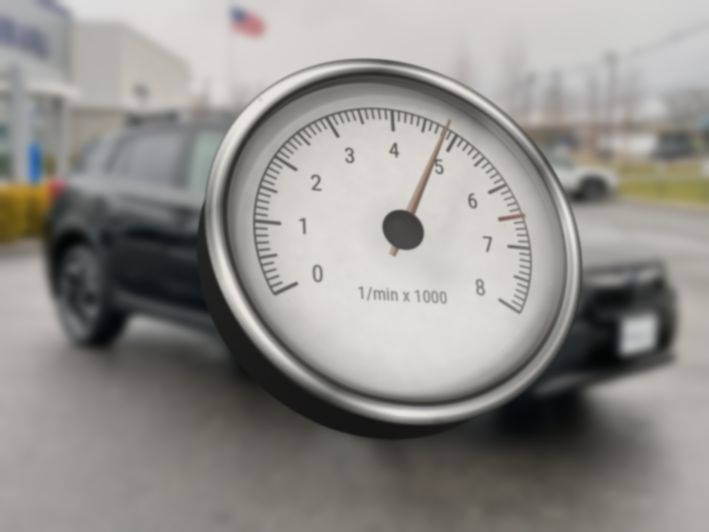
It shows 4800 rpm
